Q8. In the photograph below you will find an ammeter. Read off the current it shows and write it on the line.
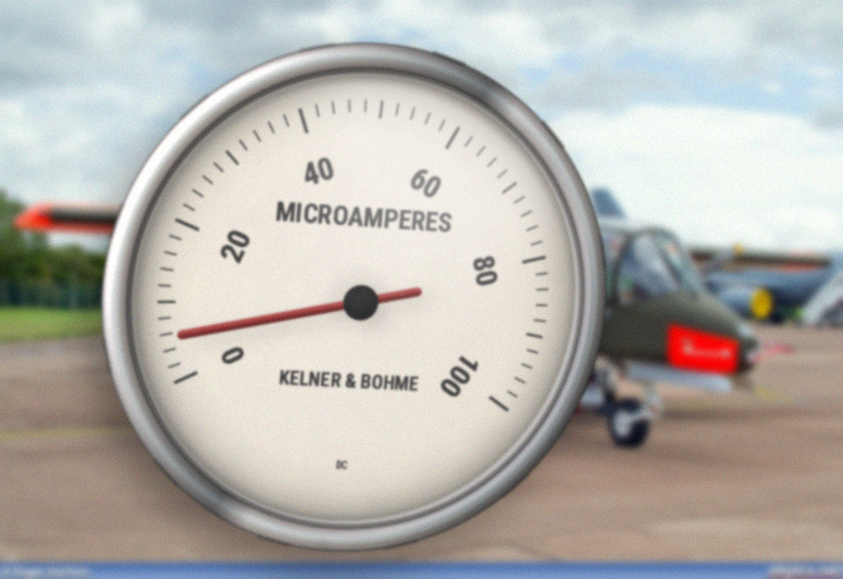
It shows 6 µA
